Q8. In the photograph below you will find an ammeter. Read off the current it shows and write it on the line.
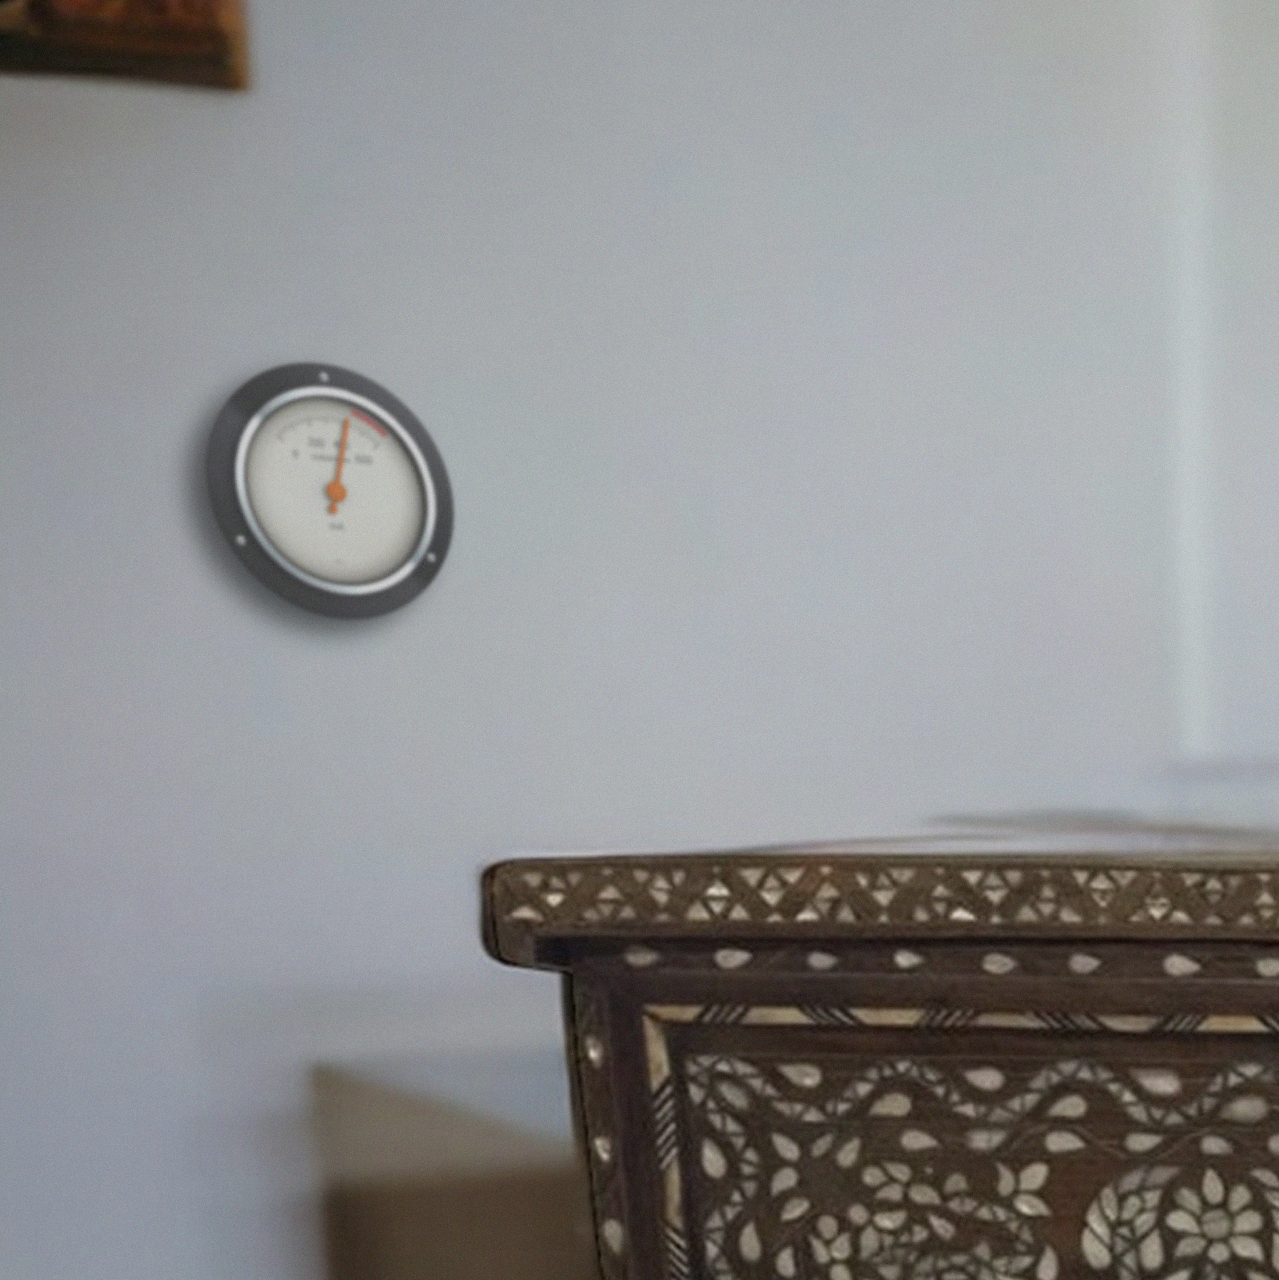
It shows 400 mA
